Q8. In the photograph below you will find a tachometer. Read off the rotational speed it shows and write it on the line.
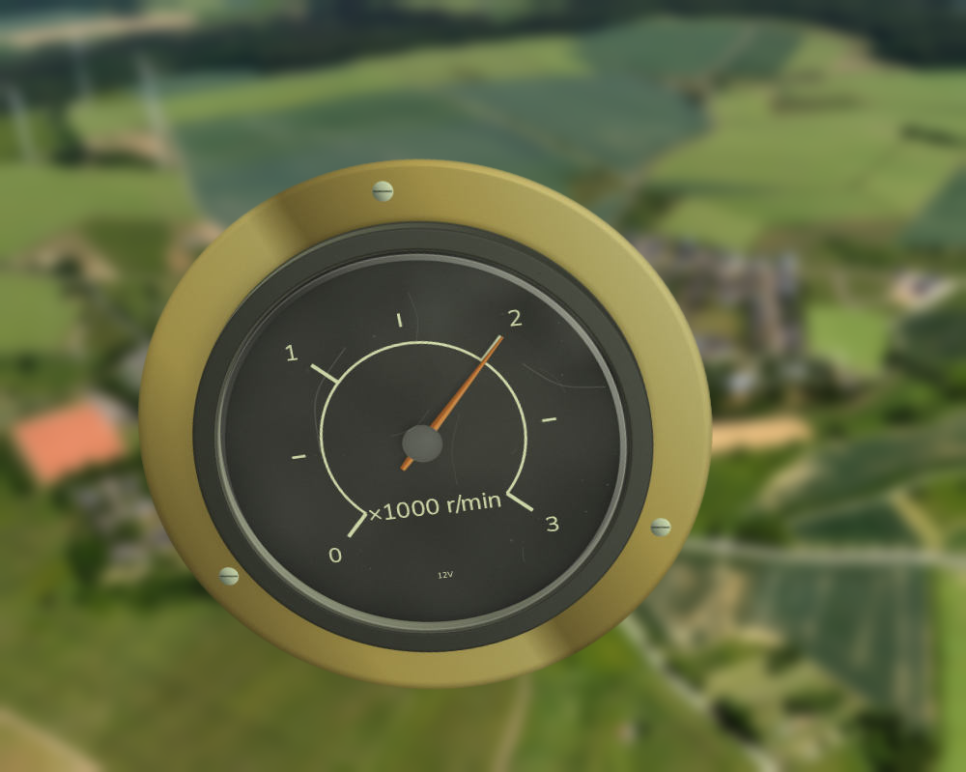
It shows 2000 rpm
